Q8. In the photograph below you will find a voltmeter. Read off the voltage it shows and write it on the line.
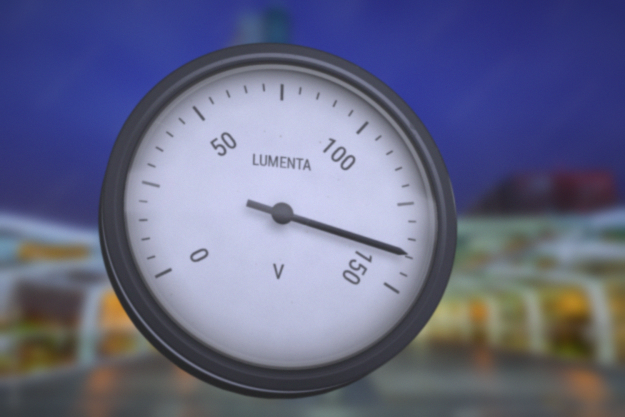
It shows 140 V
